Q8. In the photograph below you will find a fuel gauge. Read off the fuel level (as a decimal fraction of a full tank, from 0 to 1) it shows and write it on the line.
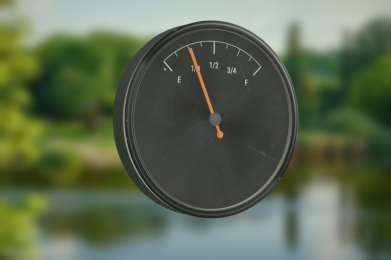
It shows 0.25
